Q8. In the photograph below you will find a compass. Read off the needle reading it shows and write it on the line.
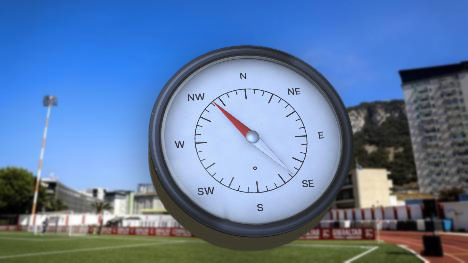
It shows 320 °
